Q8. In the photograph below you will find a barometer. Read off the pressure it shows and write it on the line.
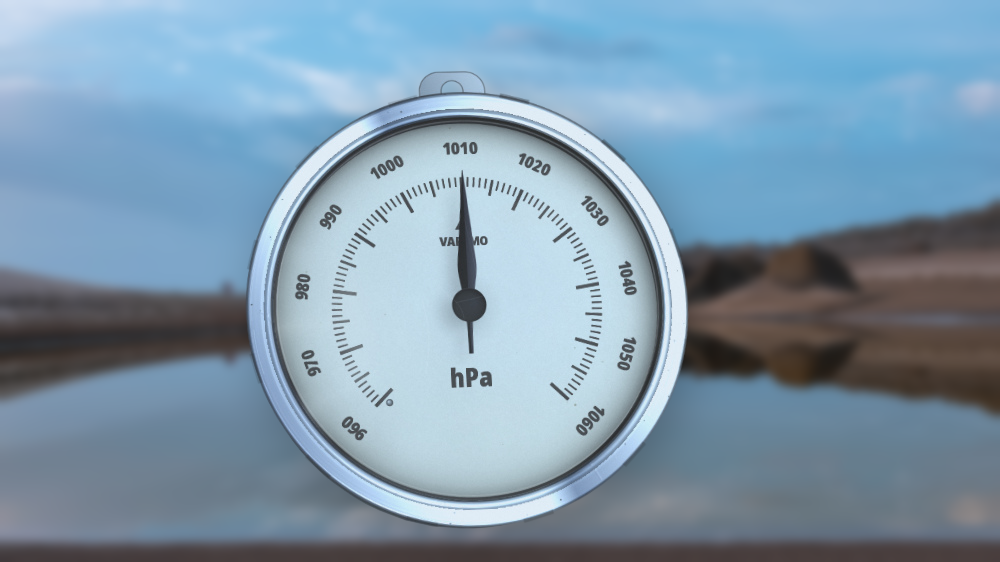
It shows 1010 hPa
